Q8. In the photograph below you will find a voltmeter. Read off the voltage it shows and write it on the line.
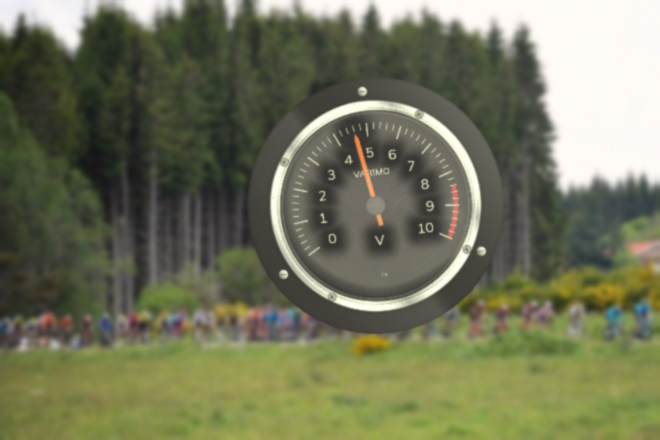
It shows 4.6 V
